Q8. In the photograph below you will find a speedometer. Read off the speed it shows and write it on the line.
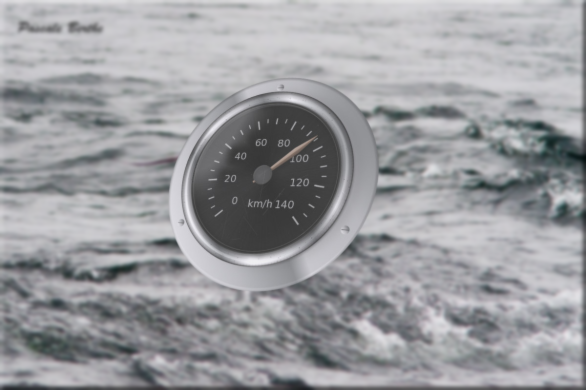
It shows 95 km/h
